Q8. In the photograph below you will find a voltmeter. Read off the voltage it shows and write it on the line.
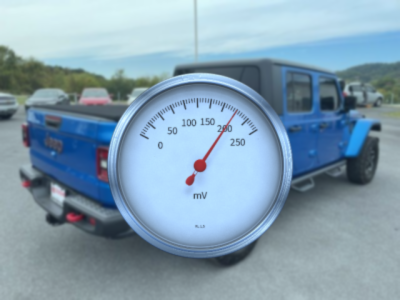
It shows 200 mV
